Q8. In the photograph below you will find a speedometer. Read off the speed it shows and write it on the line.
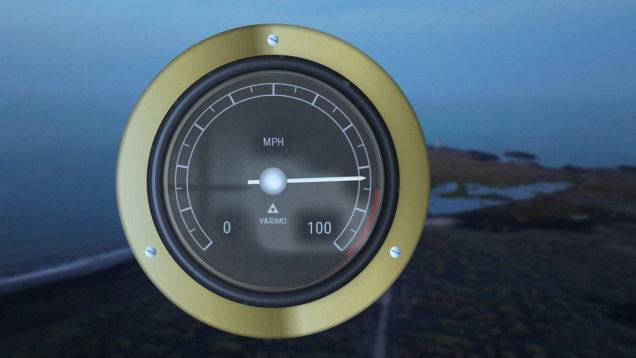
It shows 82.5 mph
